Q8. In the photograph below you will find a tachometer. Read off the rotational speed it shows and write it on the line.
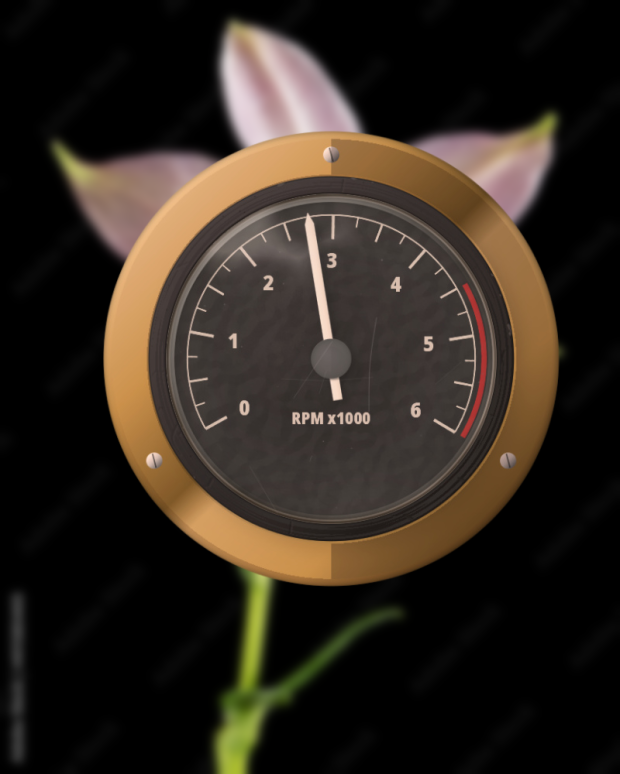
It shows 2750 rpm
